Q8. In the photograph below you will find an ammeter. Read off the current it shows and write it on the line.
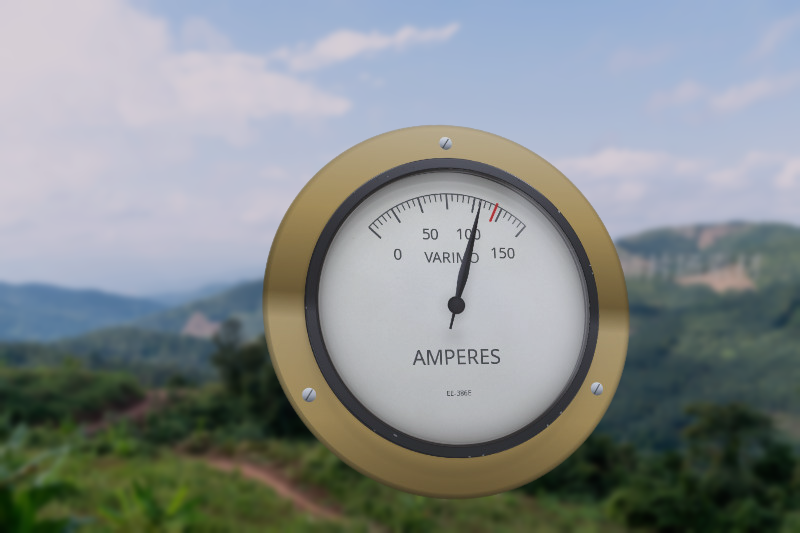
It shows 105 A
